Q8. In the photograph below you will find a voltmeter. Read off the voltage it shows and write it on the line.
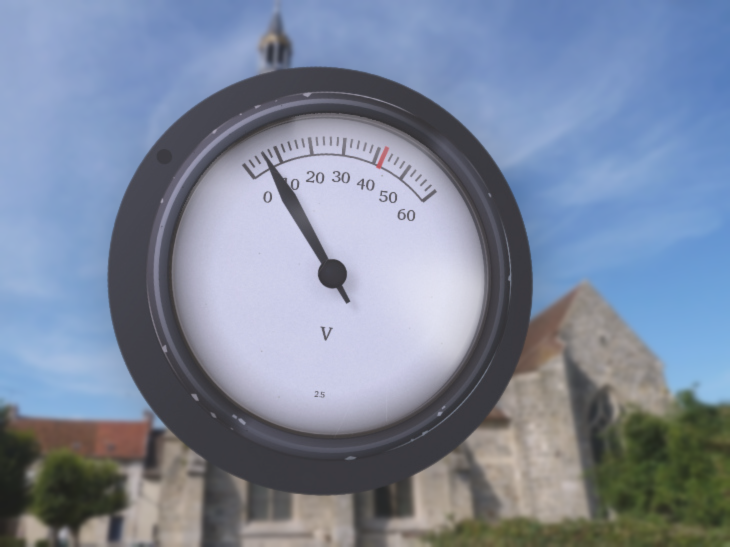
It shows 6 V
